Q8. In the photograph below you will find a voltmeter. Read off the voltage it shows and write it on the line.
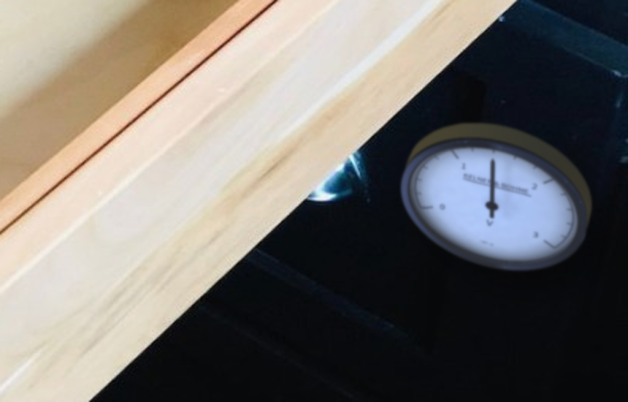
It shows 1.4 V
